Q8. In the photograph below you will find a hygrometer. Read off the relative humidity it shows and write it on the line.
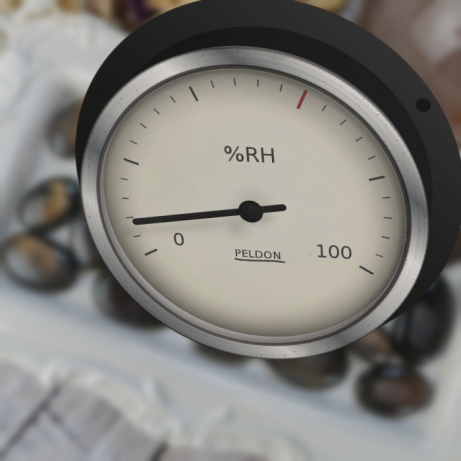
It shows 8 %
